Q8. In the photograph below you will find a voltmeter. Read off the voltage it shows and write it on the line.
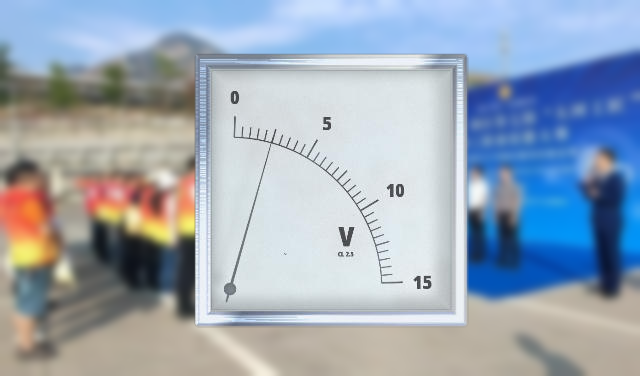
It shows 2.5 V
